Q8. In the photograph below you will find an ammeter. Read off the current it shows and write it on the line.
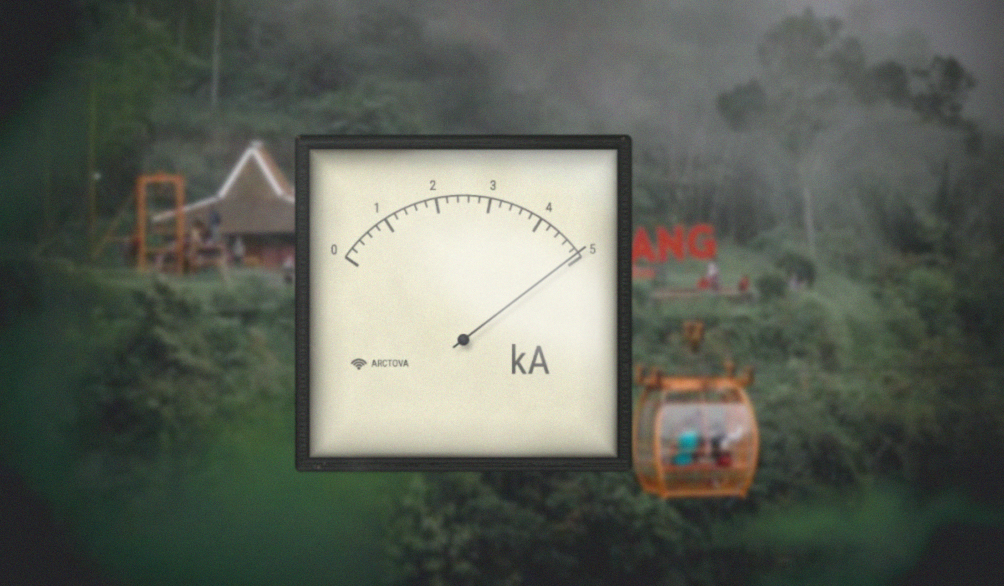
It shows 4.9 kA
